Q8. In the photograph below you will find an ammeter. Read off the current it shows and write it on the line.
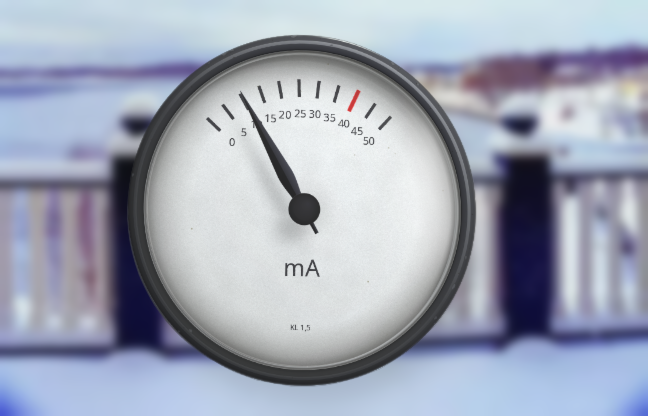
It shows 10 mA
